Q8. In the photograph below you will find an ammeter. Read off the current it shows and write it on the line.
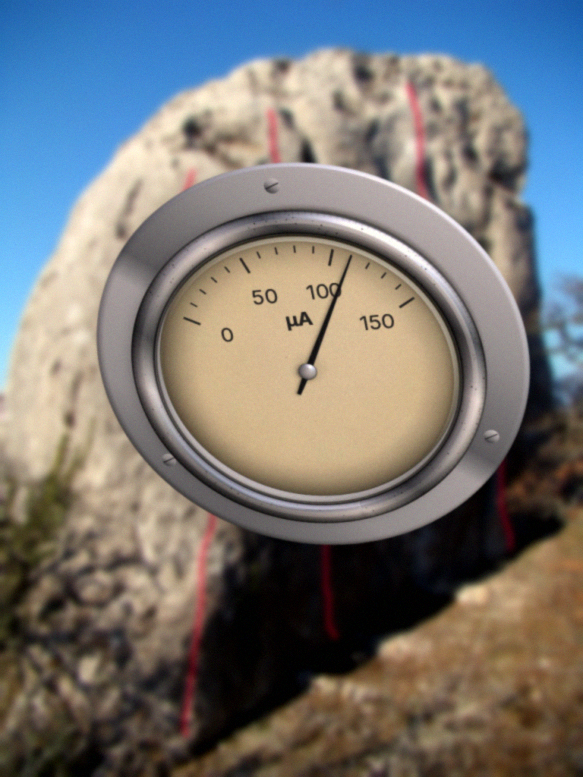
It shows 110 µA
